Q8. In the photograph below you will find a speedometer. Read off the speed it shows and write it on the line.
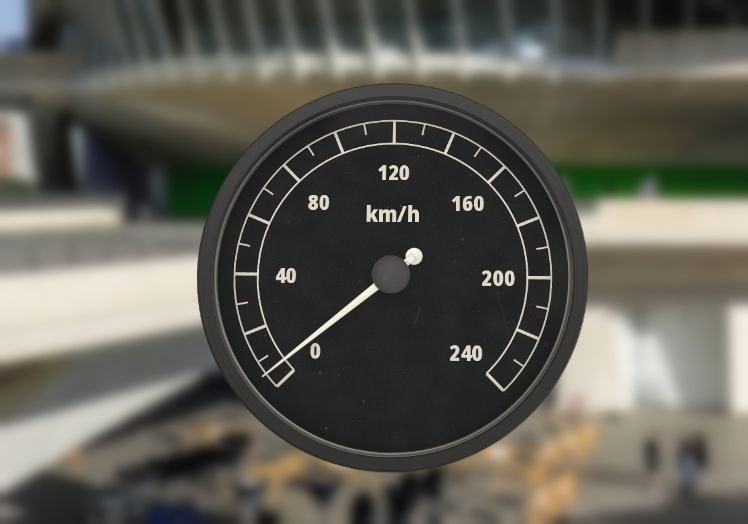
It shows 5 km/h
